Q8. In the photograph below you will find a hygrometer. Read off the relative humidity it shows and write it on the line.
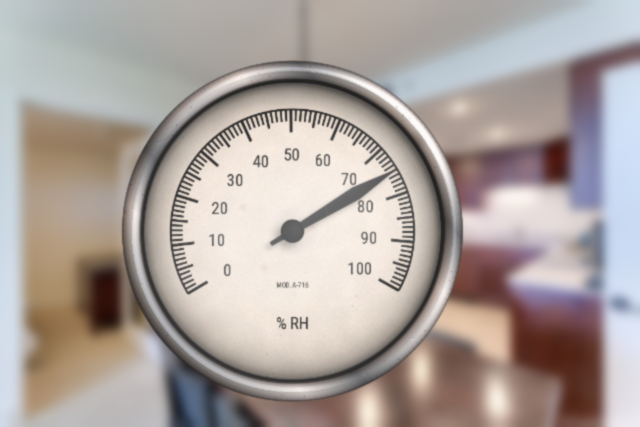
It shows 75 %
